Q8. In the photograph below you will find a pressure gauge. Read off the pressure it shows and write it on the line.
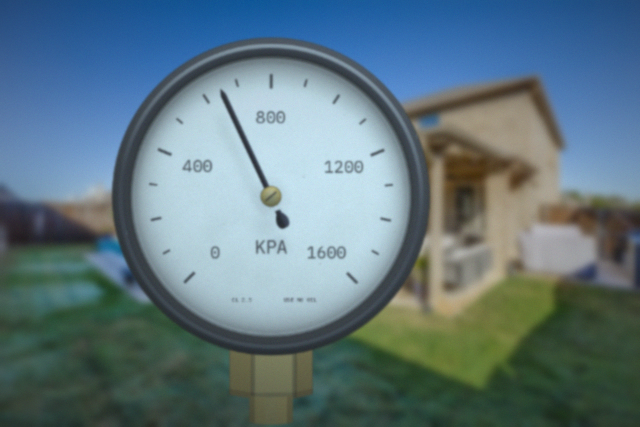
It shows 650 kPa
